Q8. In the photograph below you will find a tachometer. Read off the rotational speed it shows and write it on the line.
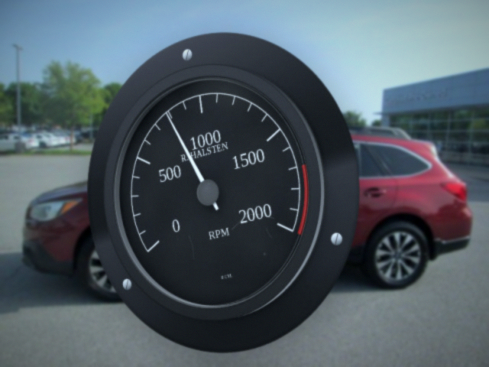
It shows 800 rpm
